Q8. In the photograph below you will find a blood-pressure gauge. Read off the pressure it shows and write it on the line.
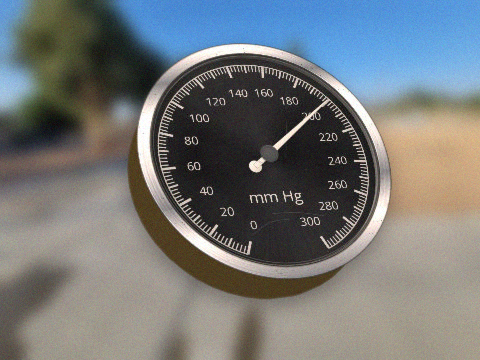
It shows 200 mmHg
